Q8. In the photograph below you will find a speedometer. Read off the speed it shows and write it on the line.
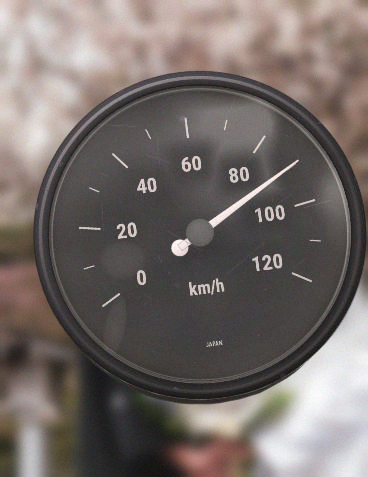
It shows 90 km/h
